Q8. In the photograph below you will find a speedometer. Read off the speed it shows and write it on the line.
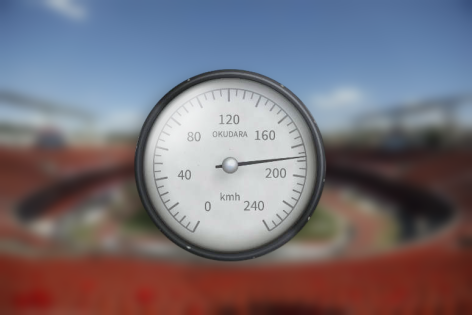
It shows 187.5 km/h
